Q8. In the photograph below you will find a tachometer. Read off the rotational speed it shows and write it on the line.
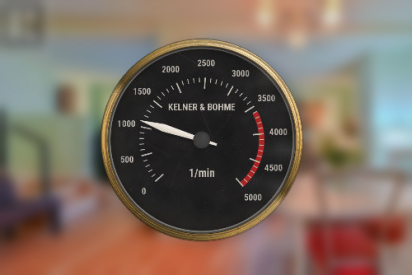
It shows 1100 rpm
